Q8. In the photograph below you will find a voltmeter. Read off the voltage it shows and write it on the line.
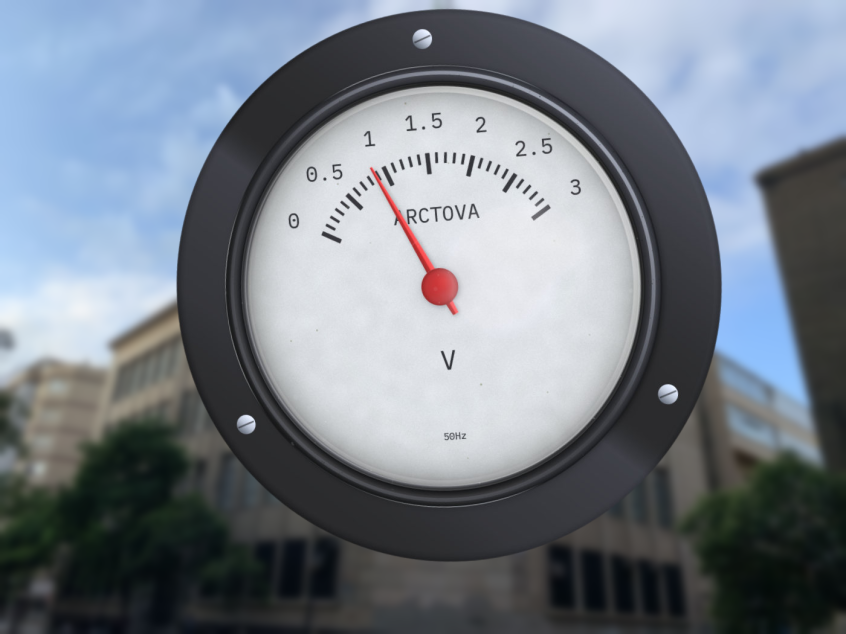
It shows 0.9 V
